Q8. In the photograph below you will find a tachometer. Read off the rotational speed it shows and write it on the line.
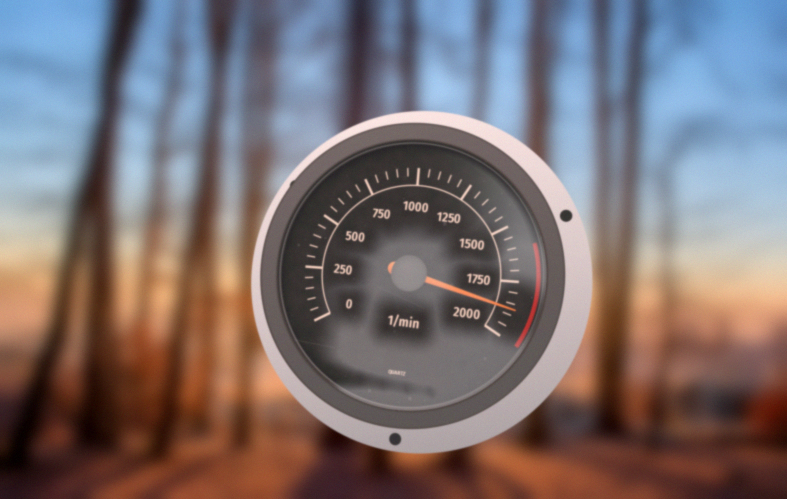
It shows 1875 rpm
